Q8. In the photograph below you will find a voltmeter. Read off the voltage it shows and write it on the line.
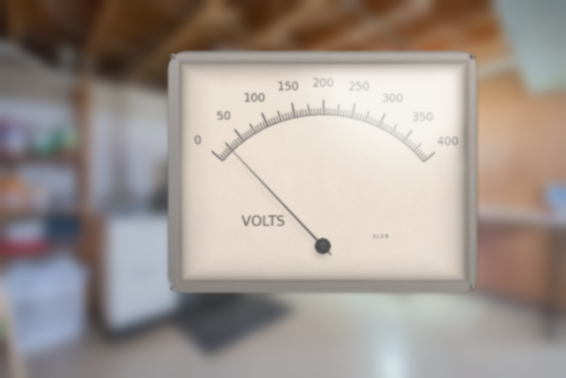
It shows 25 V
